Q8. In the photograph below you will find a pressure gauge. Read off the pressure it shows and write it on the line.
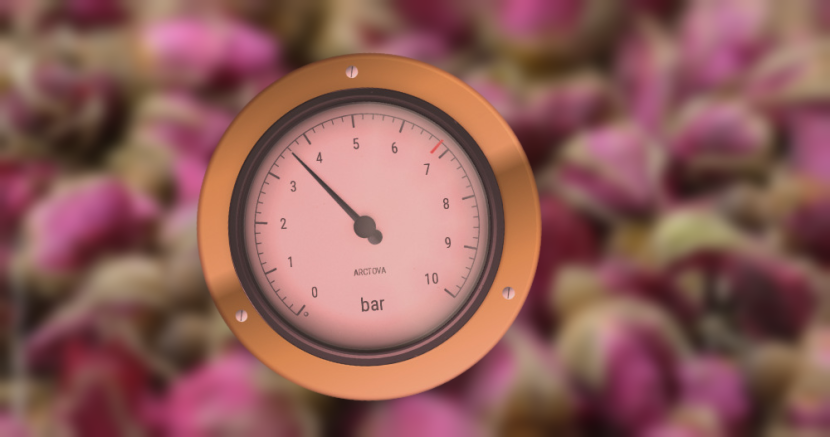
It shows 3.6 bar
